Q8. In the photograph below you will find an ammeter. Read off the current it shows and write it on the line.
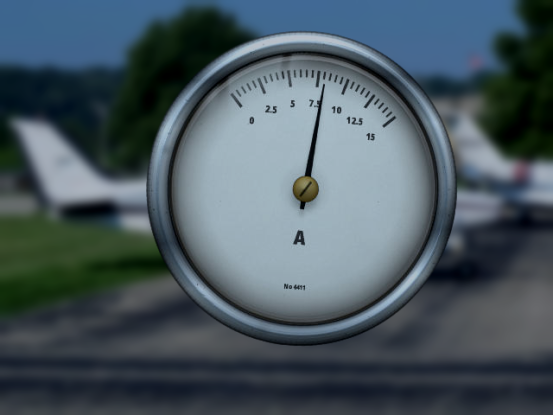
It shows 8 A
